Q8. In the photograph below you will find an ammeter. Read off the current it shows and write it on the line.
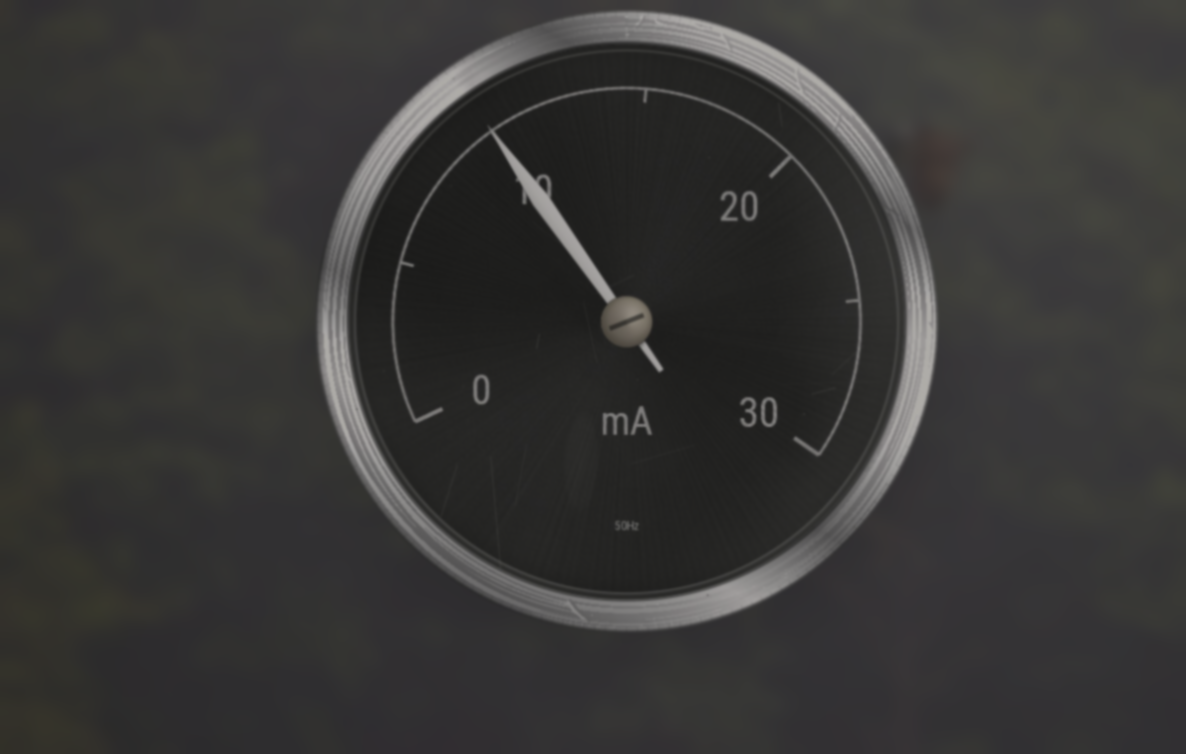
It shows 10 mA
